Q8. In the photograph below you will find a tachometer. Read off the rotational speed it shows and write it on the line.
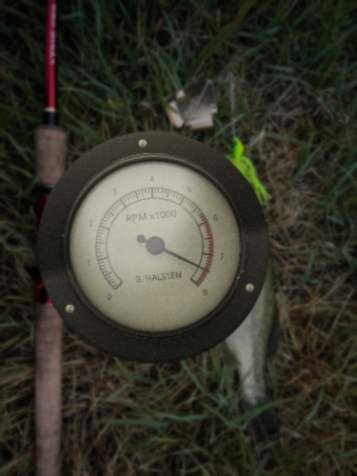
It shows 7500 rpm
